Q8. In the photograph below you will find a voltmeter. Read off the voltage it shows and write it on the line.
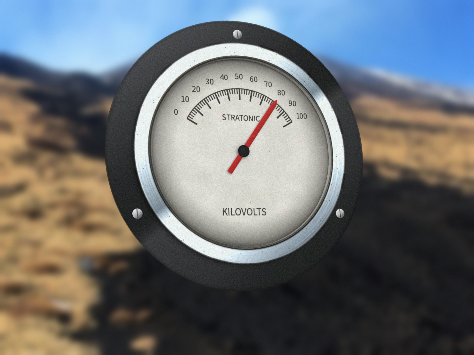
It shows 80 kV
